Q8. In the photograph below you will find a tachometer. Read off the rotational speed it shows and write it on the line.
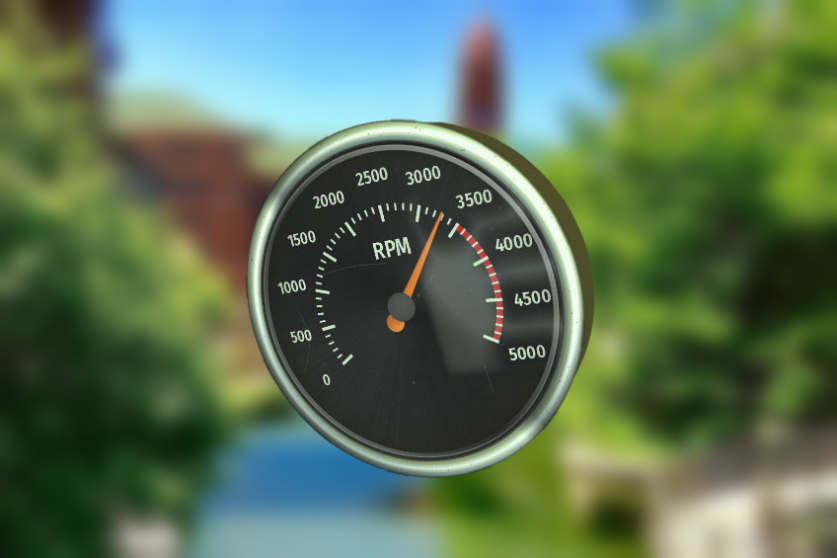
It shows 3300 rpm
